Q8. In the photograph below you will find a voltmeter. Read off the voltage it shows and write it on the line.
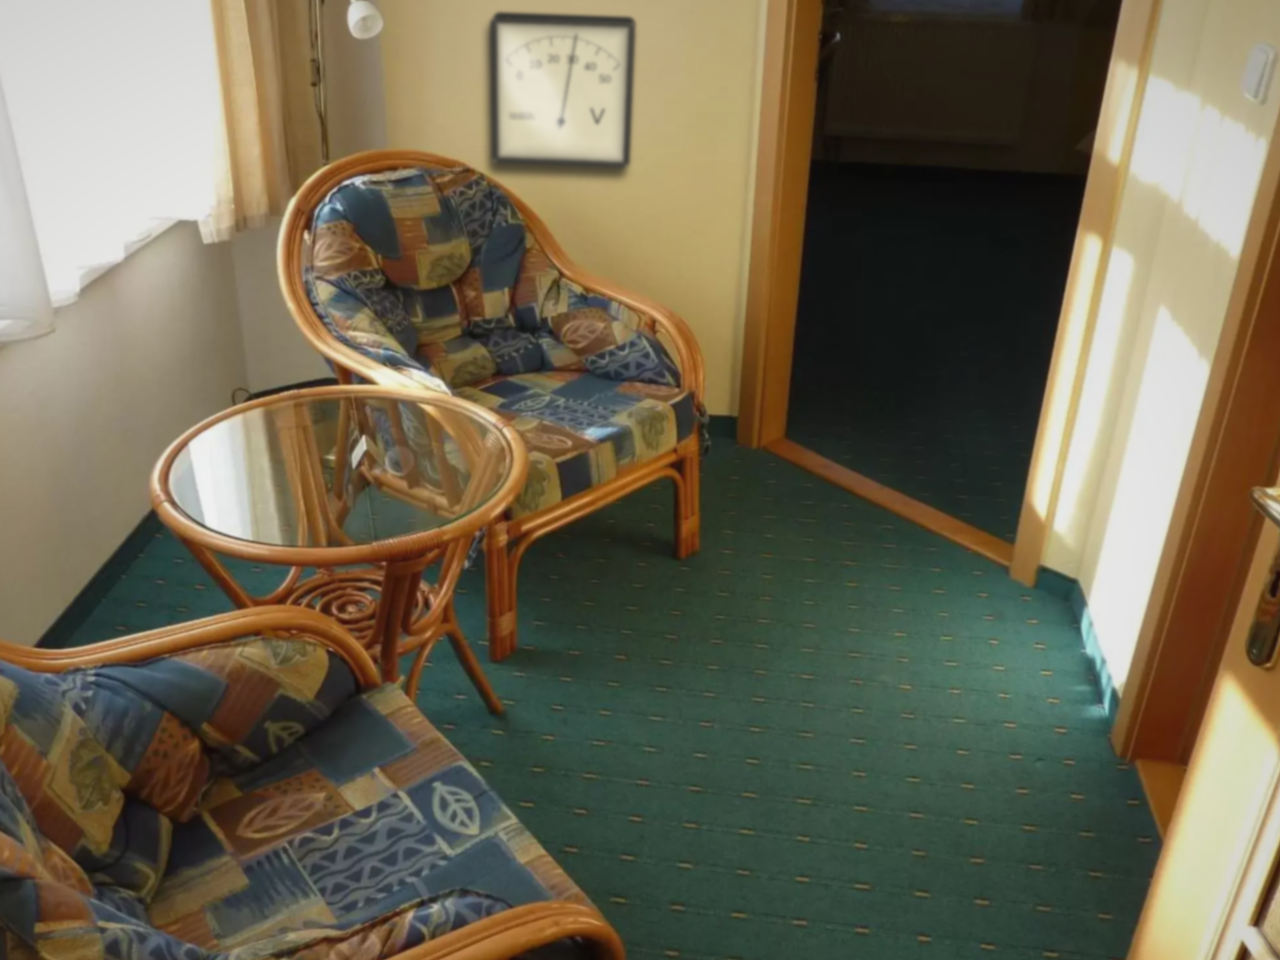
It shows 30 V
